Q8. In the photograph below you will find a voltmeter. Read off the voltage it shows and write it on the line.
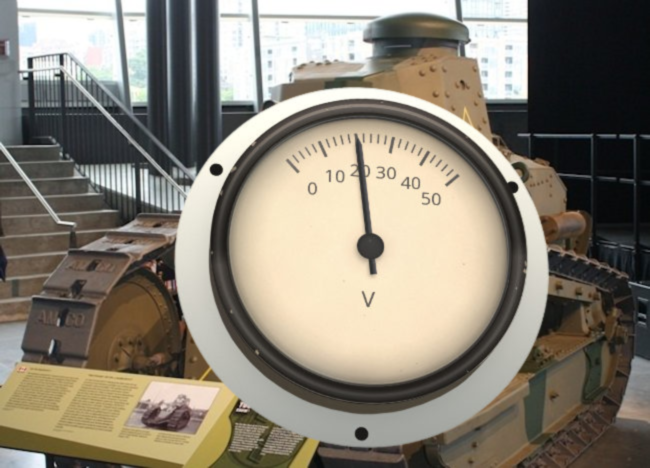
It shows 20 V
